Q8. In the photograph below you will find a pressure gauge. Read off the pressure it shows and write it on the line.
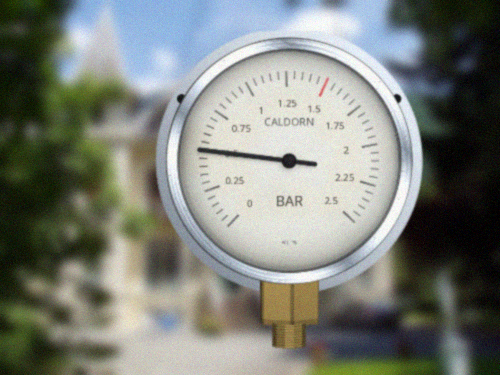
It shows 0.5 bar
